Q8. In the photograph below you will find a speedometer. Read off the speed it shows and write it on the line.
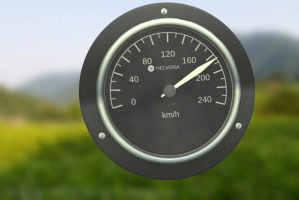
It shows 185 km/h
